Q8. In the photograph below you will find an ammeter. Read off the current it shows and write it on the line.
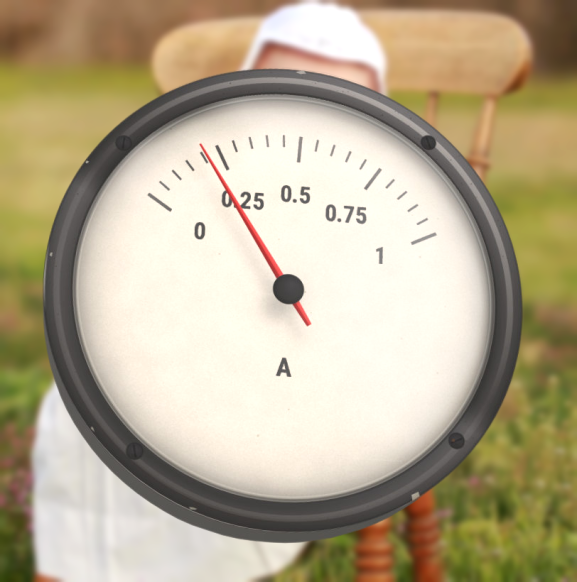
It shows 0.2 A
